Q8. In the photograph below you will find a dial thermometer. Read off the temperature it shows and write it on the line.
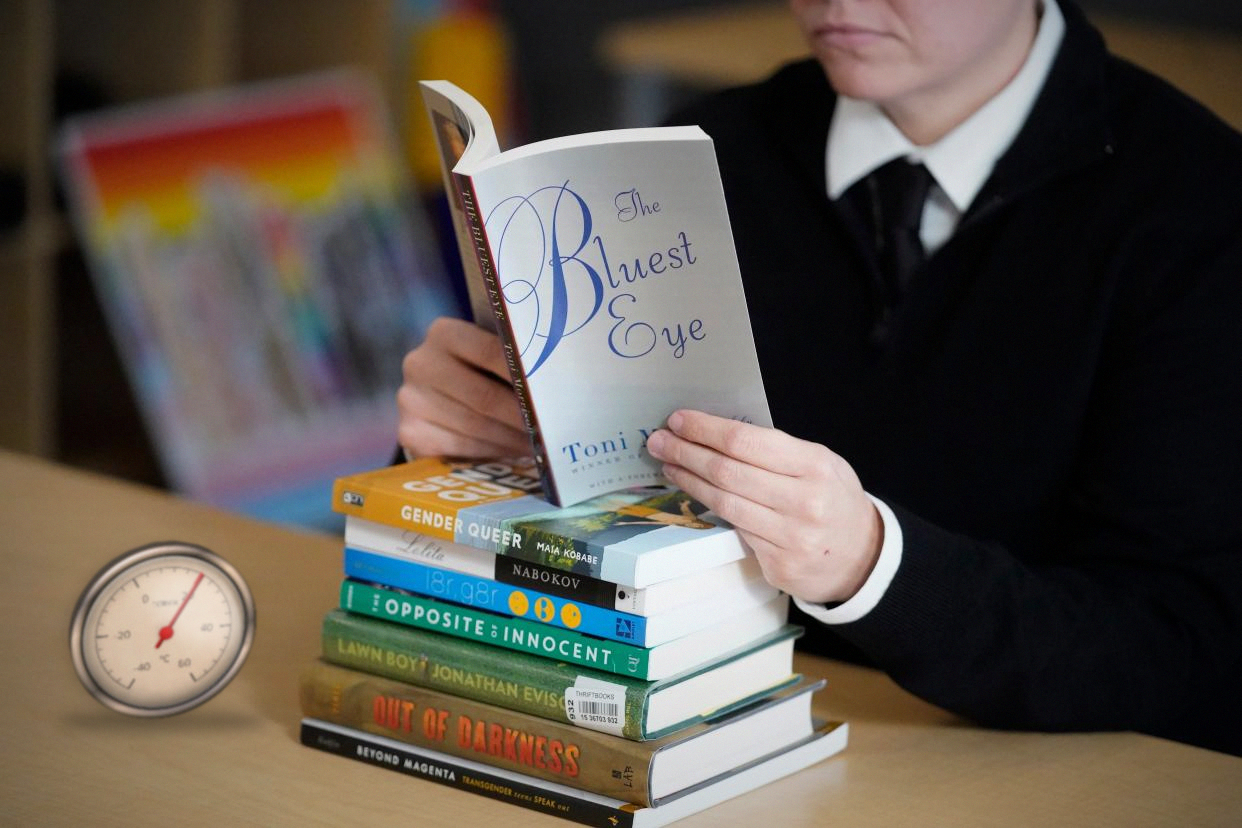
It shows 20 °C
